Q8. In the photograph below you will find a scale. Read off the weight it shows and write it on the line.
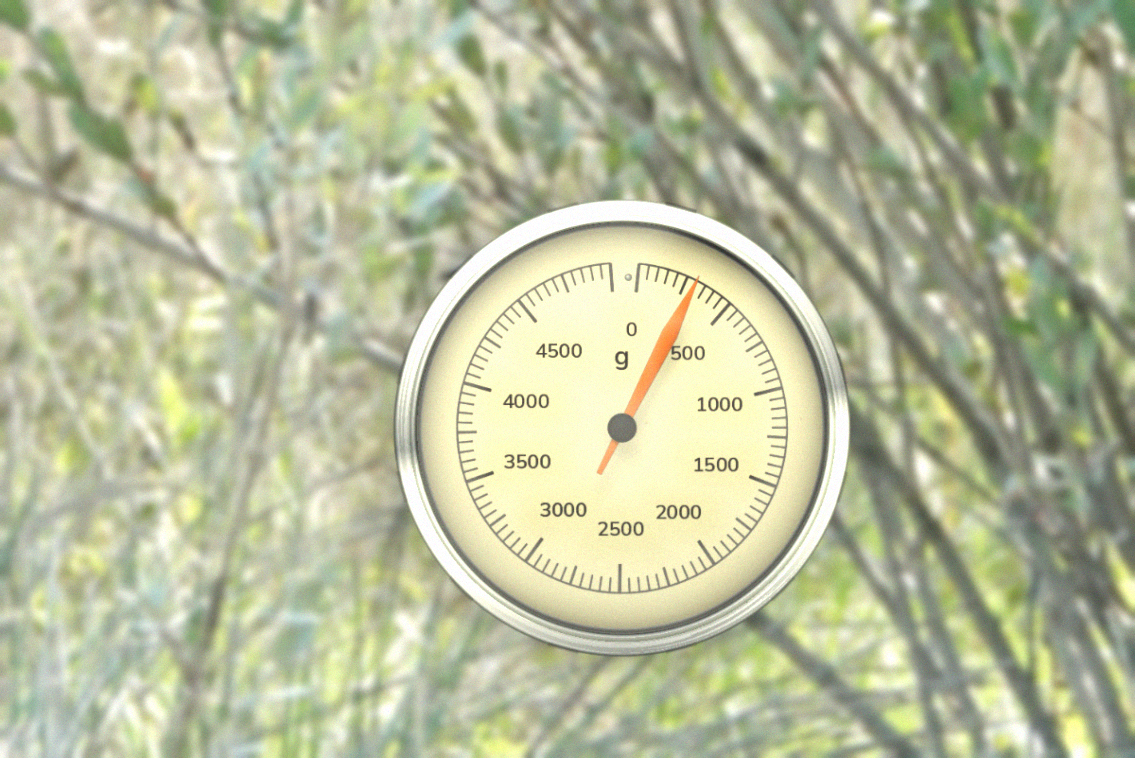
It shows 300 g
